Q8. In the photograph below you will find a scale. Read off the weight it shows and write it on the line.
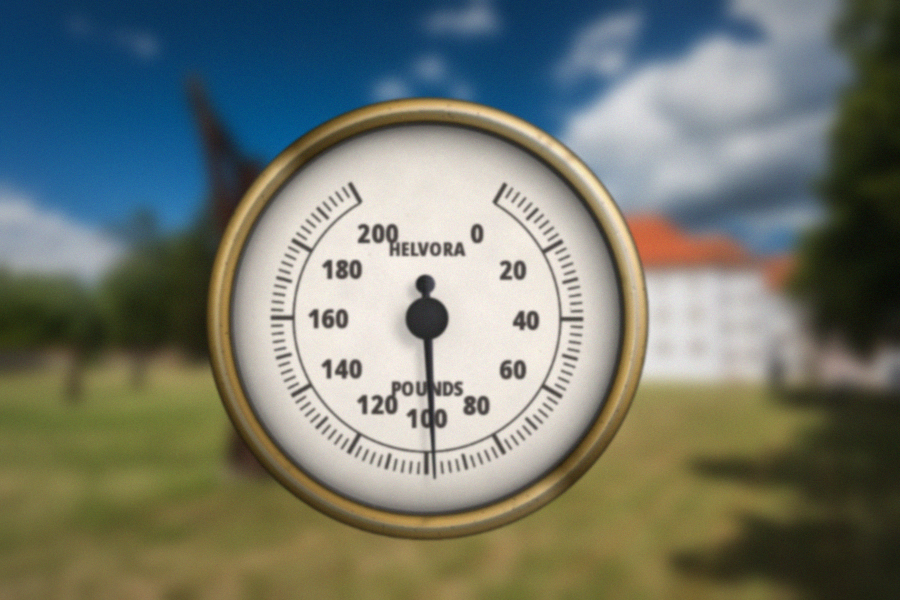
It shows 98 lb
